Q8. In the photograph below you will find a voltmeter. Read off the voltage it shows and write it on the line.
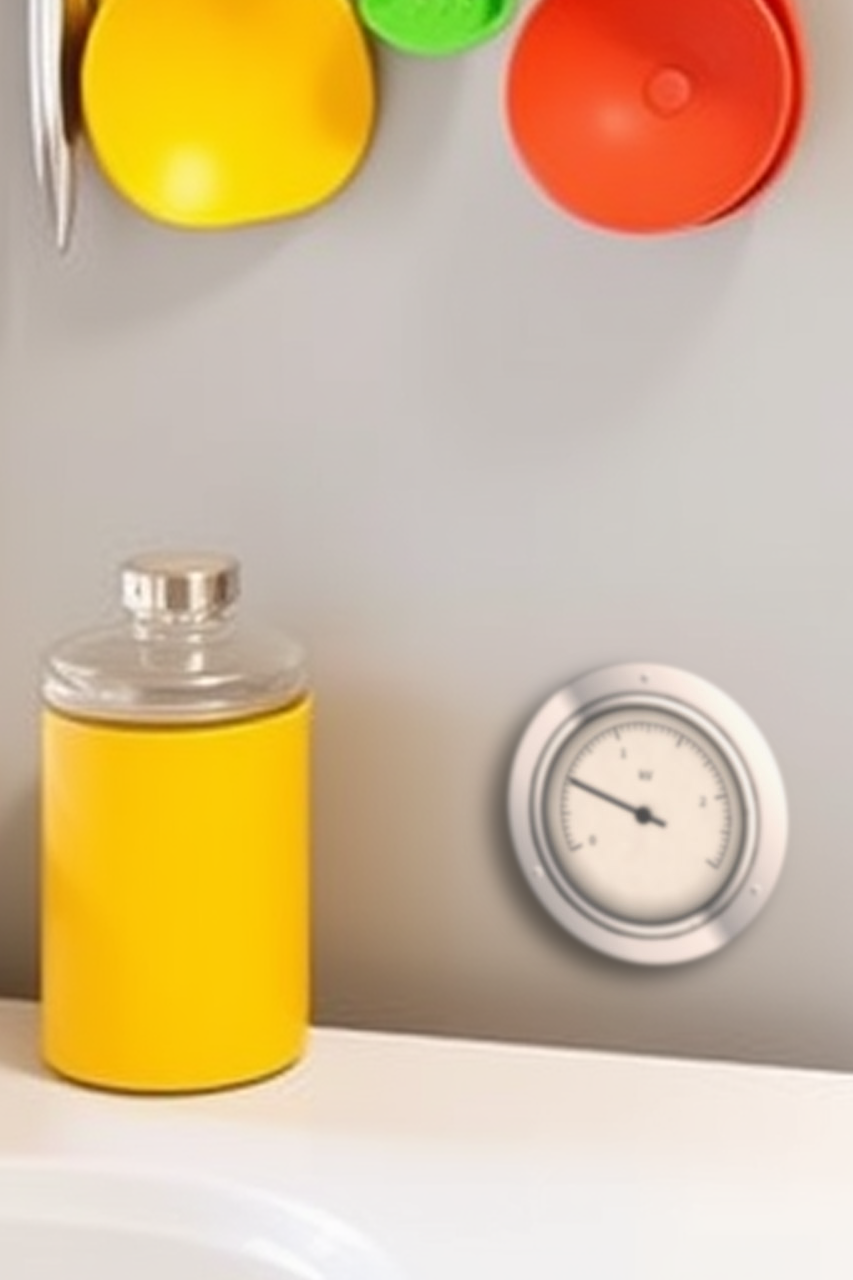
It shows 0.5 kV
